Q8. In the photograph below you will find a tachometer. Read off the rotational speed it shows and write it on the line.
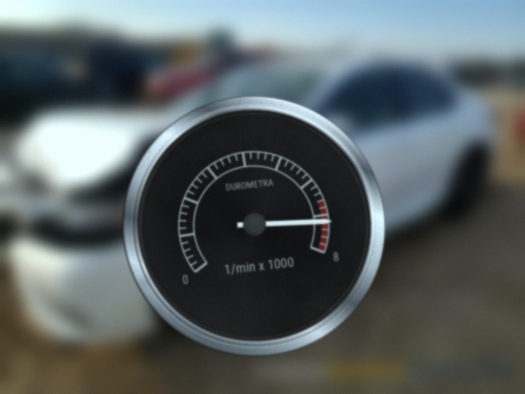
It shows 7200 rpm
